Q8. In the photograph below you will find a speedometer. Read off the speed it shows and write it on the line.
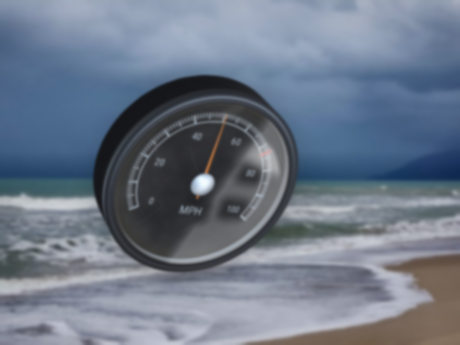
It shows 50 mph
